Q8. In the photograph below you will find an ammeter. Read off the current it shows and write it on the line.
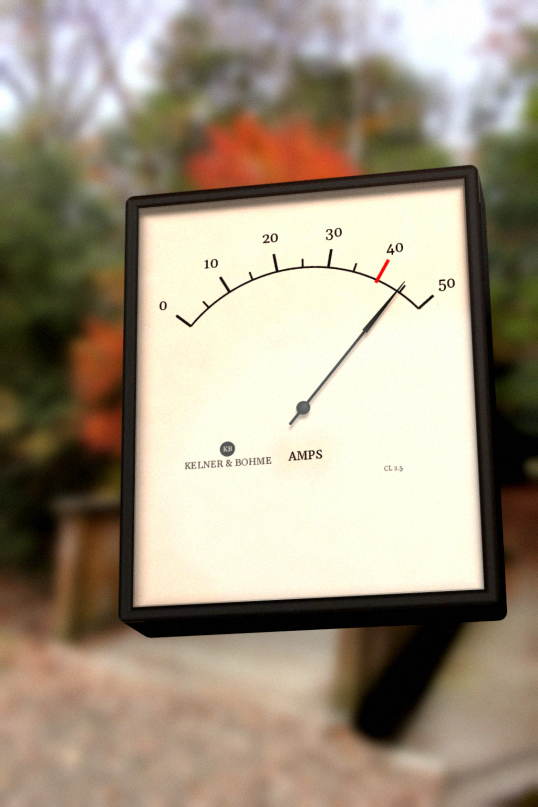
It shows 45 A
